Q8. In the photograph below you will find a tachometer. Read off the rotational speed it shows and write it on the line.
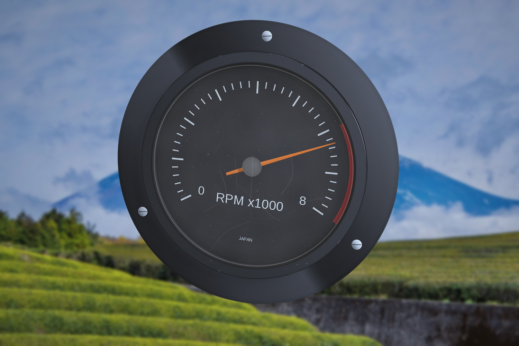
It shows 6300 rpm
